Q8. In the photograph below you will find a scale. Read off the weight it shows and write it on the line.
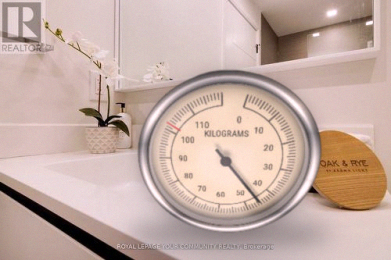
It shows 45 kg
